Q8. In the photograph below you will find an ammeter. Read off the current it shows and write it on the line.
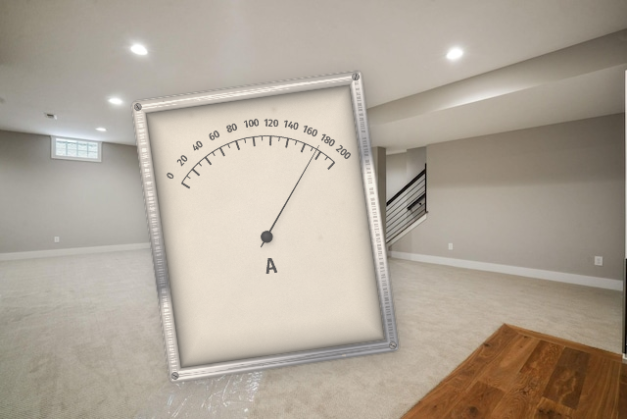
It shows 175 A
